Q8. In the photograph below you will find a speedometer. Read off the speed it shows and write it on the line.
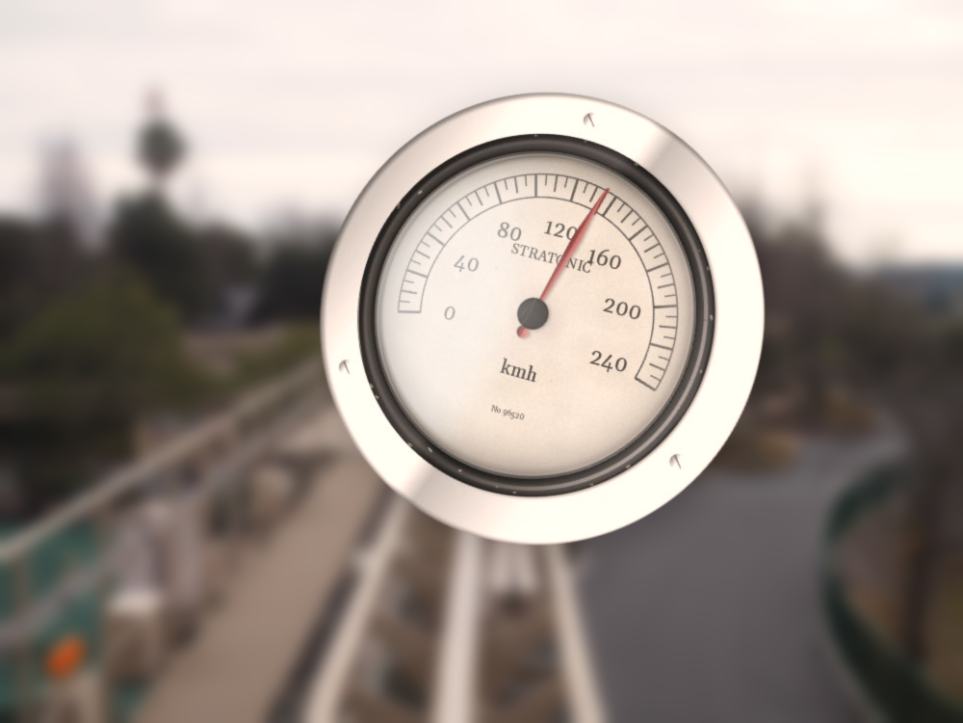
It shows 135 km/h
